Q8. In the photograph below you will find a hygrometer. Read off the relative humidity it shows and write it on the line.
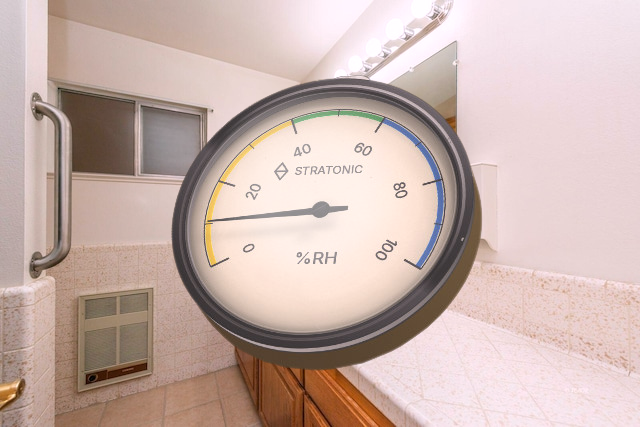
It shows 10 %
